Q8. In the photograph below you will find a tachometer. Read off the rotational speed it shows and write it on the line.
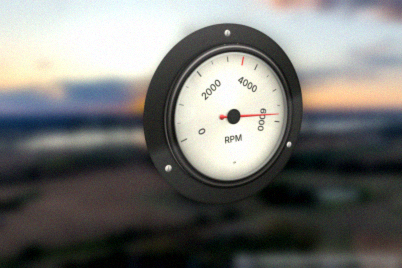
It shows 5750 rpm
